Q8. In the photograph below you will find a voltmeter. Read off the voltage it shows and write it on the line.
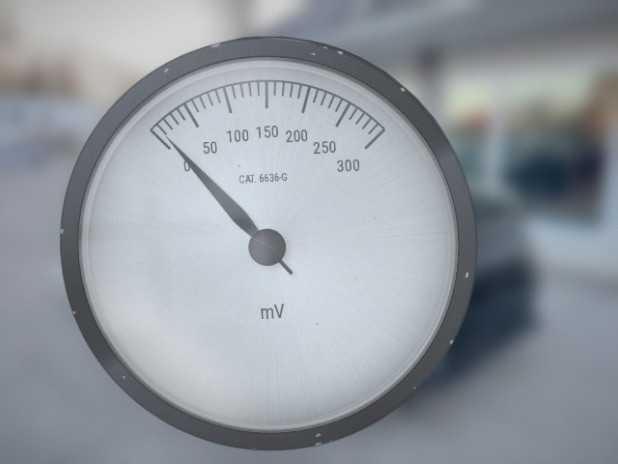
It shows 10 mV
